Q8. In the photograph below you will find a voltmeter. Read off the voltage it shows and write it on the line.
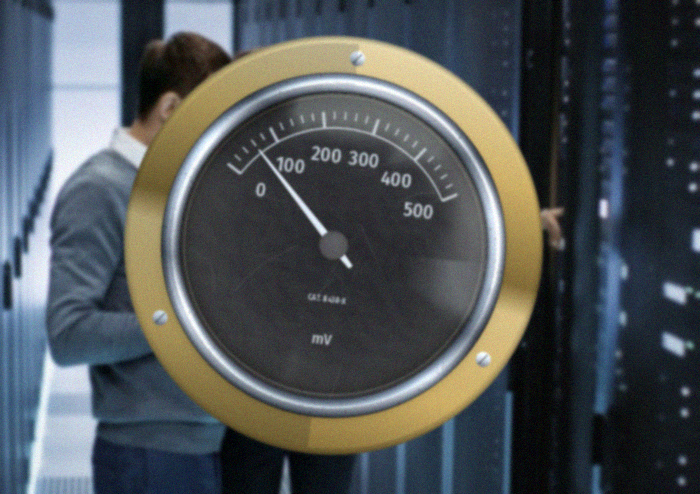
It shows 60 mV
